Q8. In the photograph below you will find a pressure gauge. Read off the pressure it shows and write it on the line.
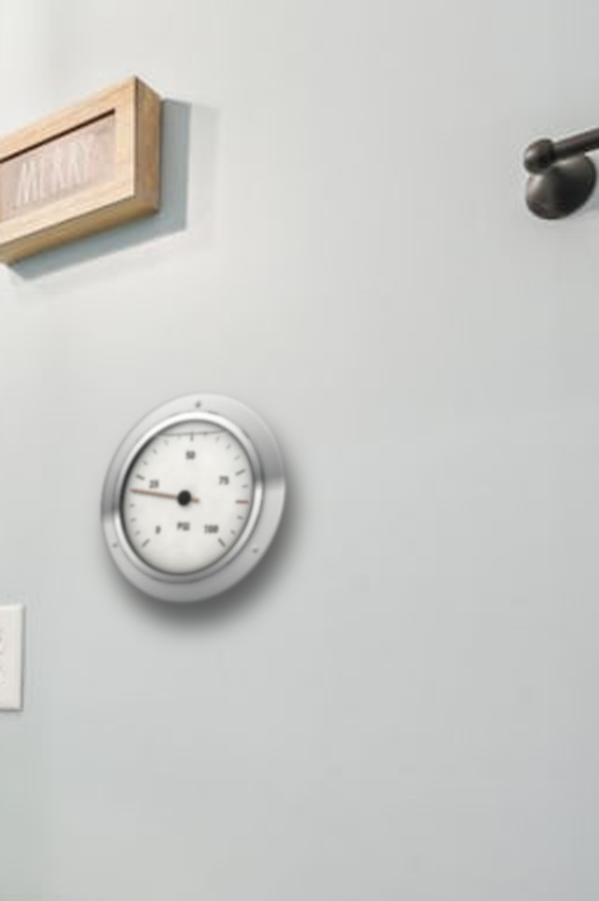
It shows 20 psi
